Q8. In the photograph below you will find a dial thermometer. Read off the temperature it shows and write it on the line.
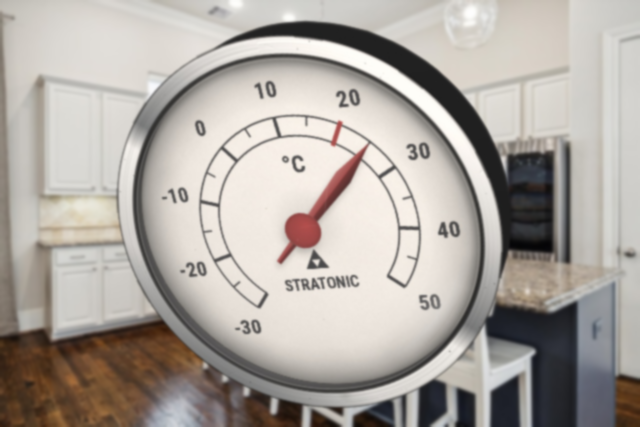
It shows 25 °C
